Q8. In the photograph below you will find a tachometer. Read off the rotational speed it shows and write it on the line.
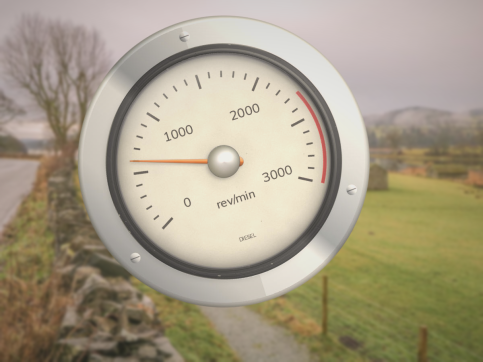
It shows 600 rpm
